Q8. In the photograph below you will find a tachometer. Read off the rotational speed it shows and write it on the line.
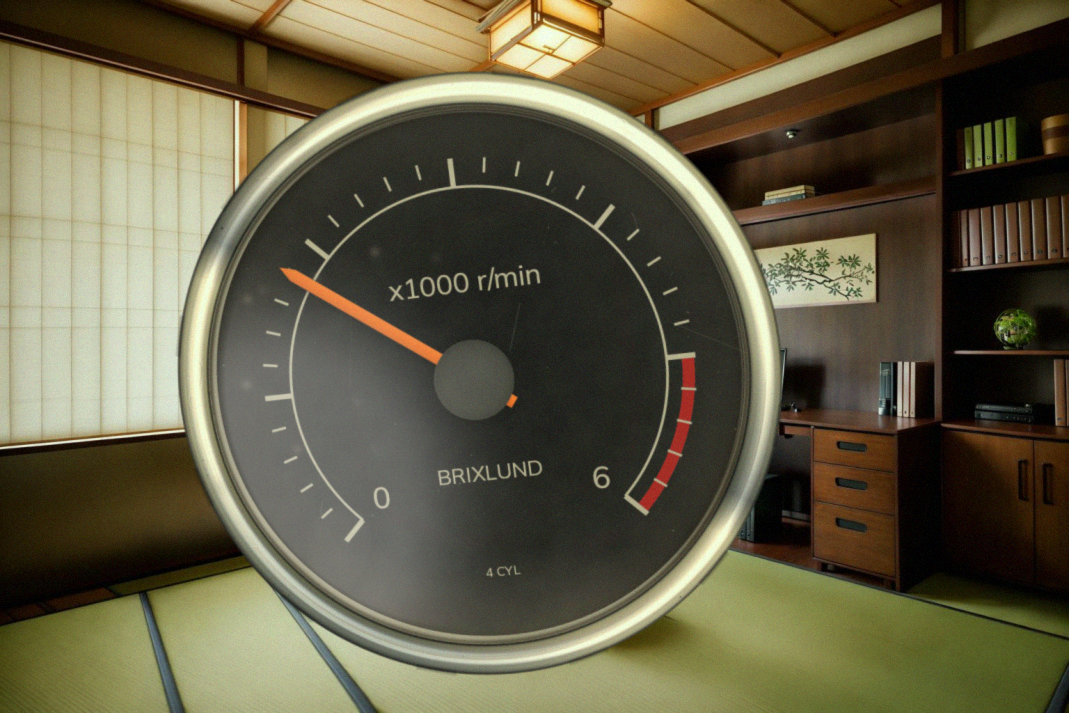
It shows 1800 rpm
